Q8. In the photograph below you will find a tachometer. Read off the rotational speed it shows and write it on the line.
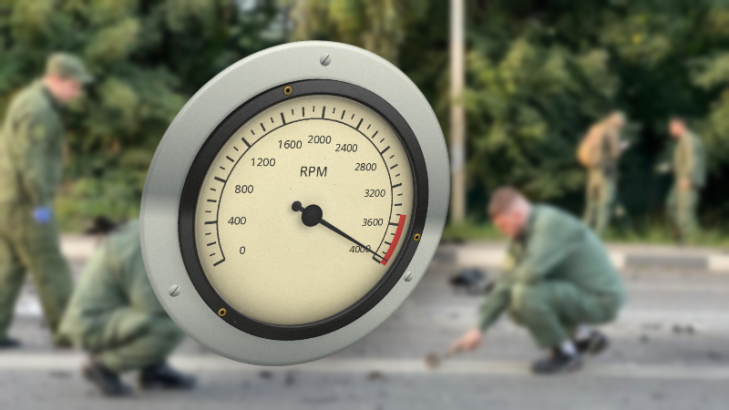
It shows 3950 rpm
